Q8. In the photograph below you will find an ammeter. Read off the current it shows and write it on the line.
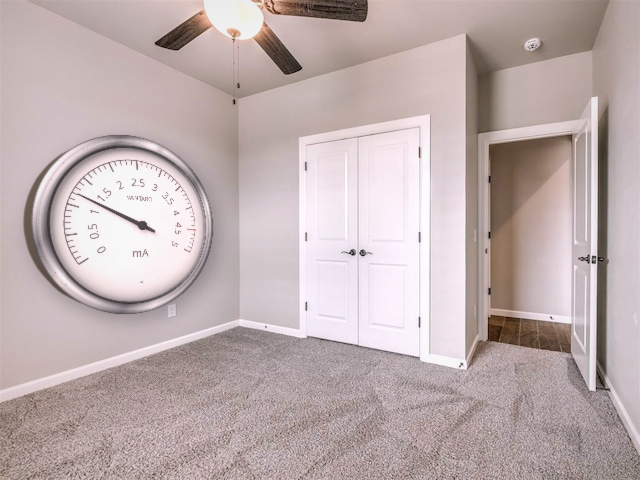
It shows 1.2 mA
